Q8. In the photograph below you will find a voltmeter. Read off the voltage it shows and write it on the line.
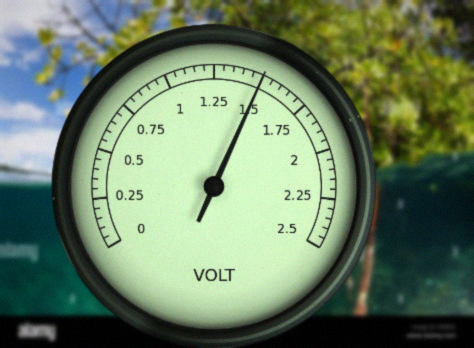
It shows 1.5 V
